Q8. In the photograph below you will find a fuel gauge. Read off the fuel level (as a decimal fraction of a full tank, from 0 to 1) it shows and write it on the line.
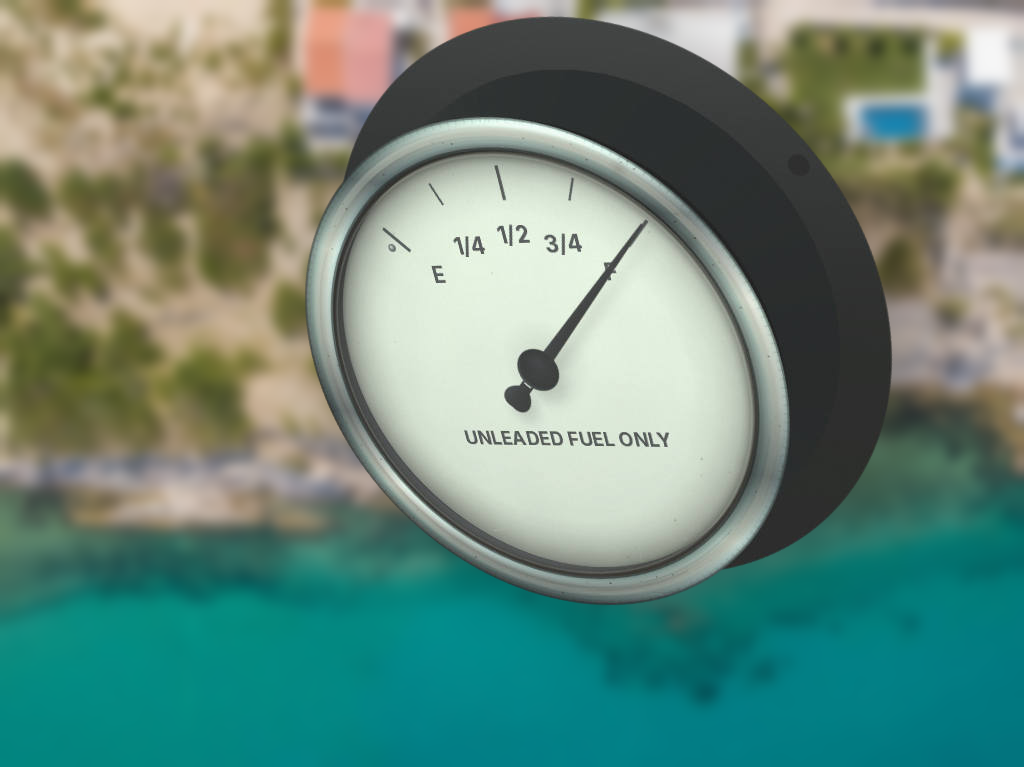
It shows 1
